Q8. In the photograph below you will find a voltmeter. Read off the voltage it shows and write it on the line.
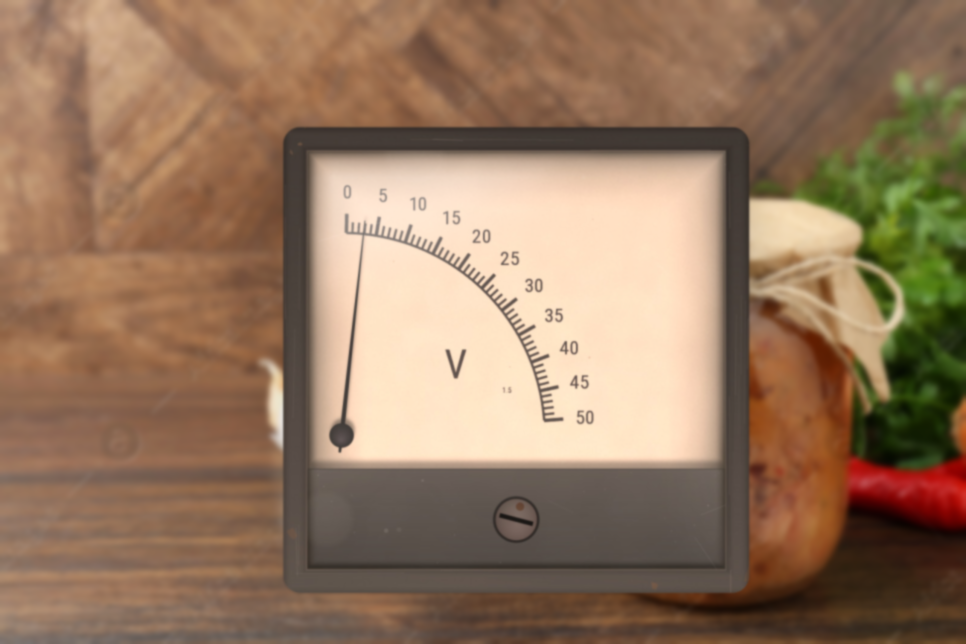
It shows 3 V
